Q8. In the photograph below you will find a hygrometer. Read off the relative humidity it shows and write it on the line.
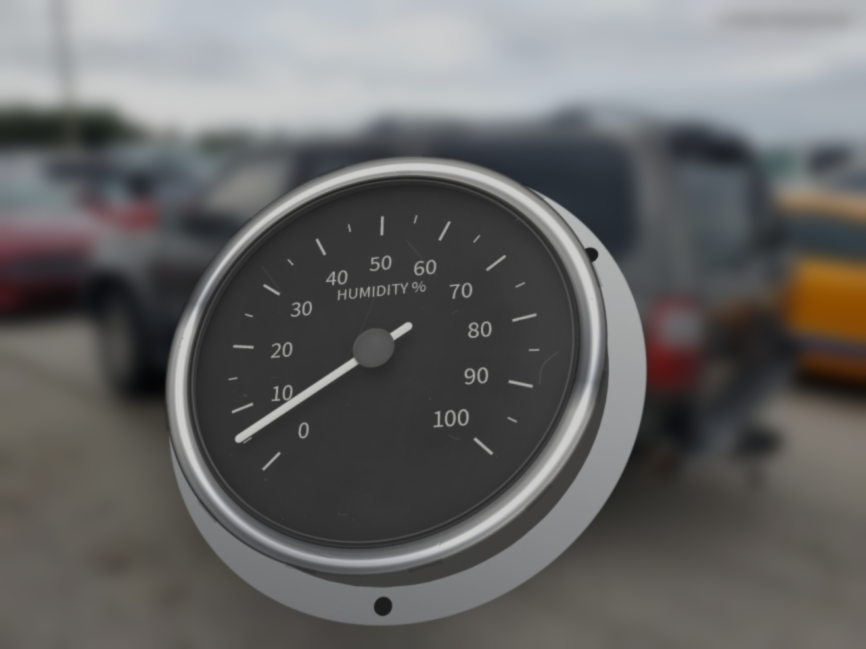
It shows 5 %
